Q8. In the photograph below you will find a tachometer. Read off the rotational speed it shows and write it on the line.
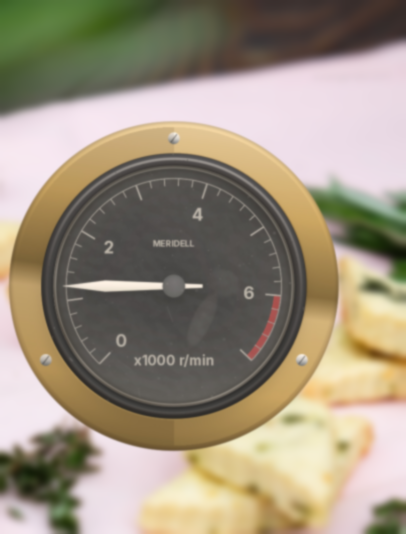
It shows 1200 rpm
